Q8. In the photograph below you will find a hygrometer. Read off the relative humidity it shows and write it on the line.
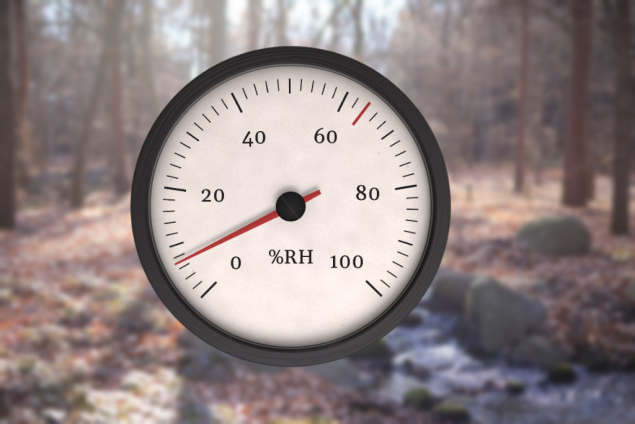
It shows 7 %
